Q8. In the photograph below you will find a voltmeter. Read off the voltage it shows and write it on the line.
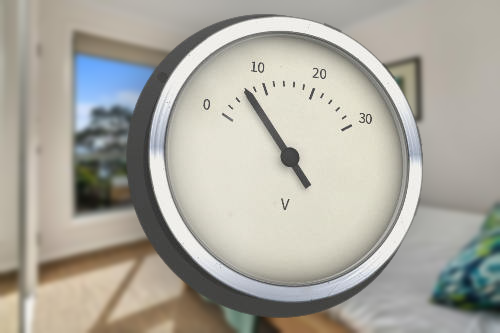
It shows 6 V
